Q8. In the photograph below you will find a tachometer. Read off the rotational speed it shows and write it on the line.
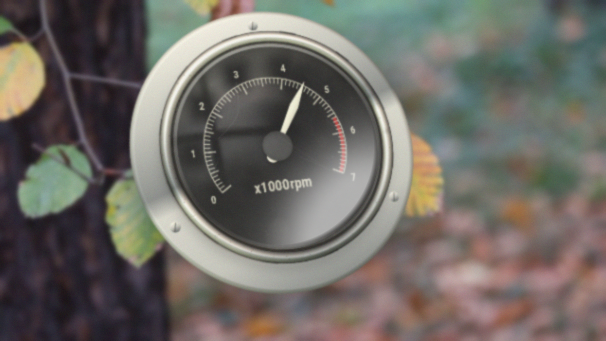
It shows 4500 rpm
